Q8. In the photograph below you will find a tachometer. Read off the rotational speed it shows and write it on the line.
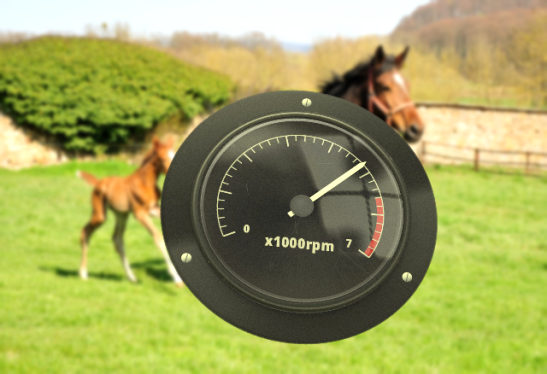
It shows 4800 rpm
